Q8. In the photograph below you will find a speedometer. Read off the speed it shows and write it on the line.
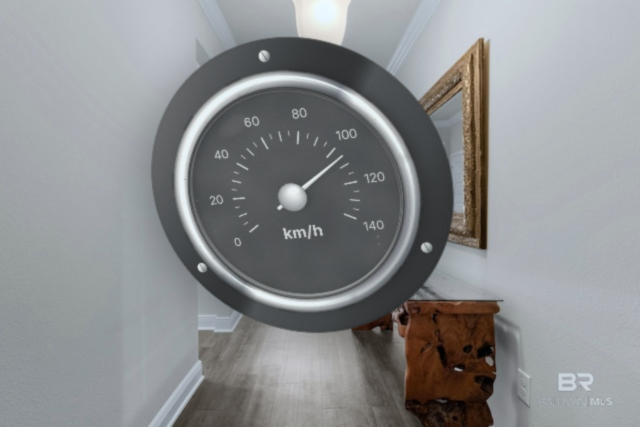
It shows 105 km/h
